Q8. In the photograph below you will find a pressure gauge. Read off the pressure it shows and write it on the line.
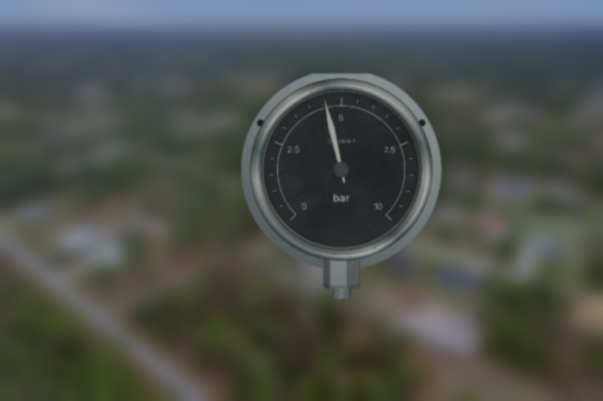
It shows 4.5 bar
